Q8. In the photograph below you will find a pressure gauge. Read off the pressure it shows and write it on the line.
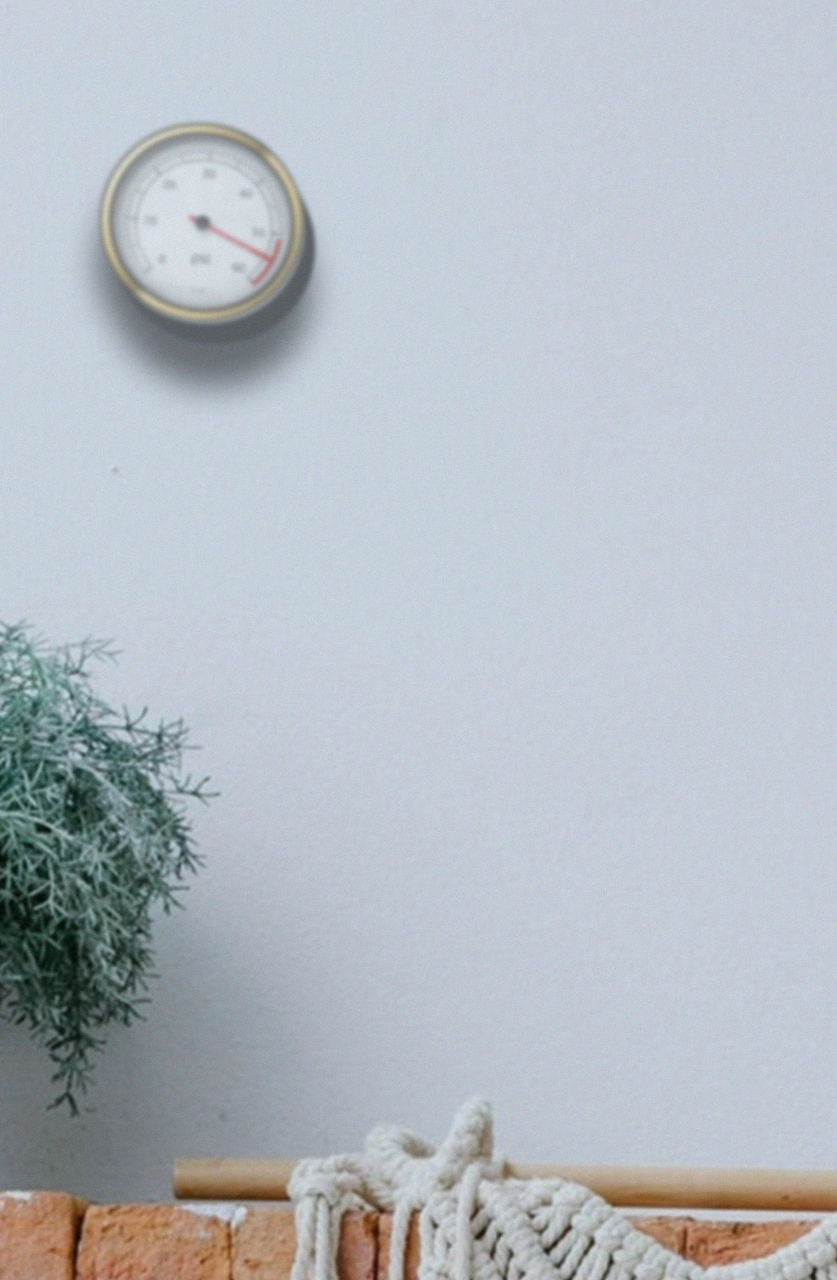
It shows 55 psi
